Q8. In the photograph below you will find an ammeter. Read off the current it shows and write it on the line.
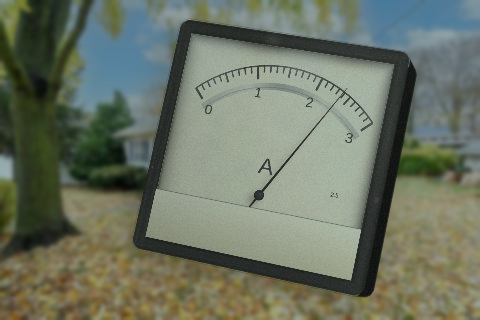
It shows 2.4 A
